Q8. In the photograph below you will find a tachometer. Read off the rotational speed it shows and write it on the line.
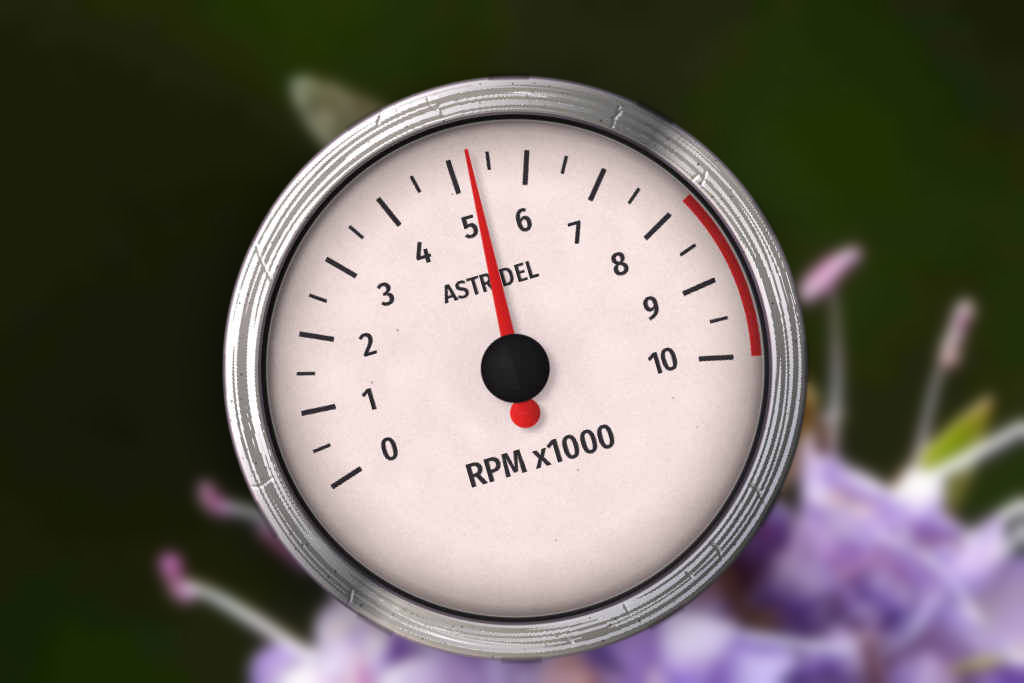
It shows 5250 rpm
